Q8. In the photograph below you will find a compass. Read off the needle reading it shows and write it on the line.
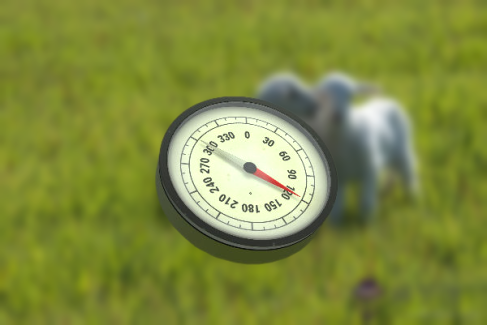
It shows 120 °
